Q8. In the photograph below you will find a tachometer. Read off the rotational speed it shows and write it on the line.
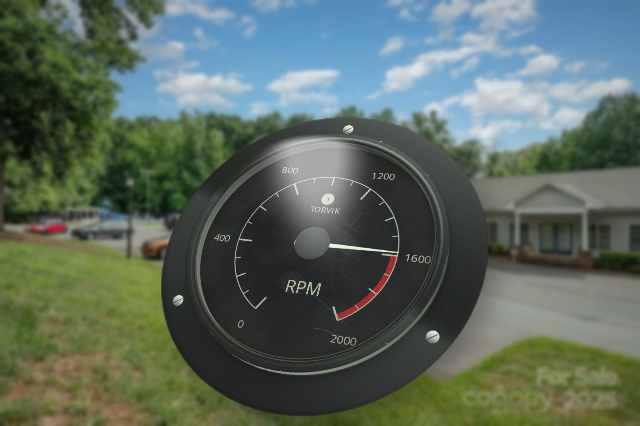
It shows 1600 rpm
